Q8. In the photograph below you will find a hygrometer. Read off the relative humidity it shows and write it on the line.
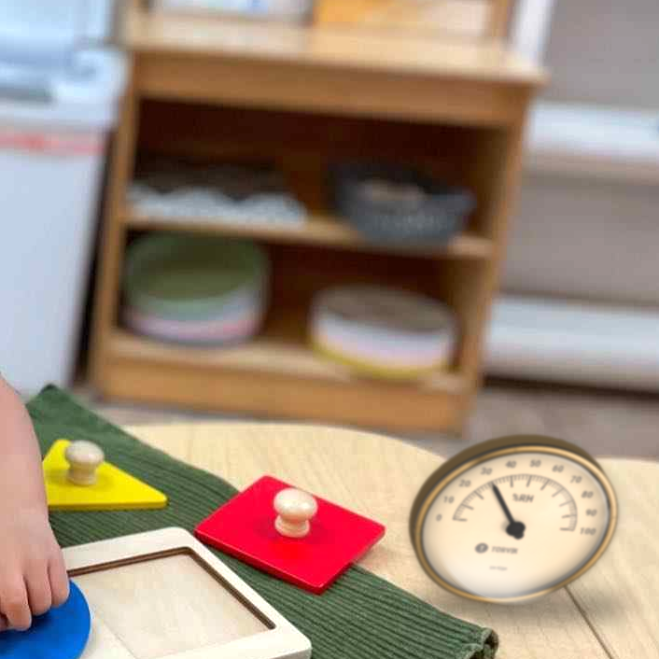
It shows 30 %
